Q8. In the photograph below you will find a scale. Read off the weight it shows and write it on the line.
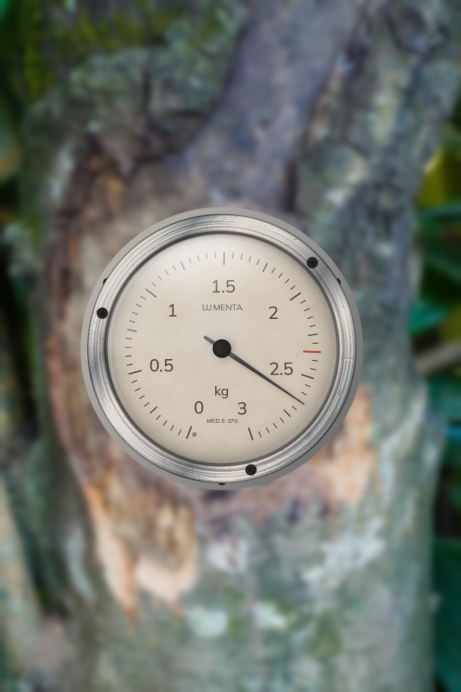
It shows 2.65 kg
